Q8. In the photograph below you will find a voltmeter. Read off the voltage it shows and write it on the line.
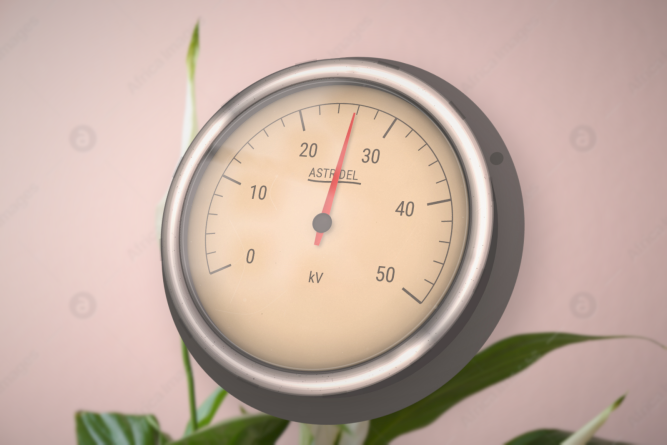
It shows 26 kV
